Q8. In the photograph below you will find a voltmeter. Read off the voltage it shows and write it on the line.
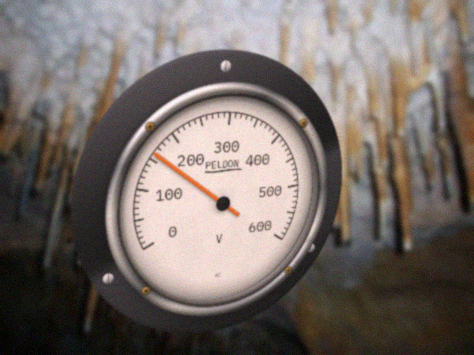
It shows 160 V
